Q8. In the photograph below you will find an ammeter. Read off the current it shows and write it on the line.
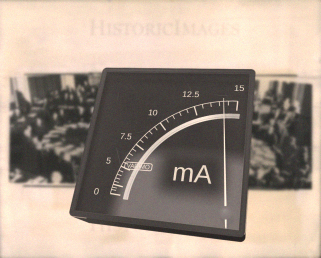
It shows 14.25 mA
